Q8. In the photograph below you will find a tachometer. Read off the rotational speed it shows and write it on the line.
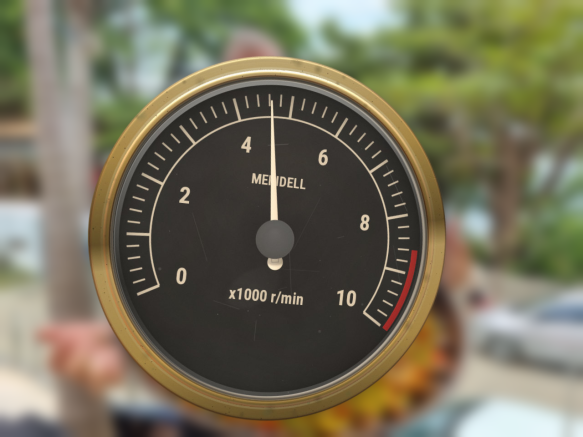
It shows 4600 rpm
